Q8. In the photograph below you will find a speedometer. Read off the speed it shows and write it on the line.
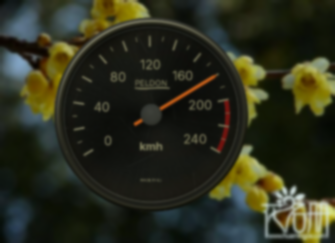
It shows 180 km/h
